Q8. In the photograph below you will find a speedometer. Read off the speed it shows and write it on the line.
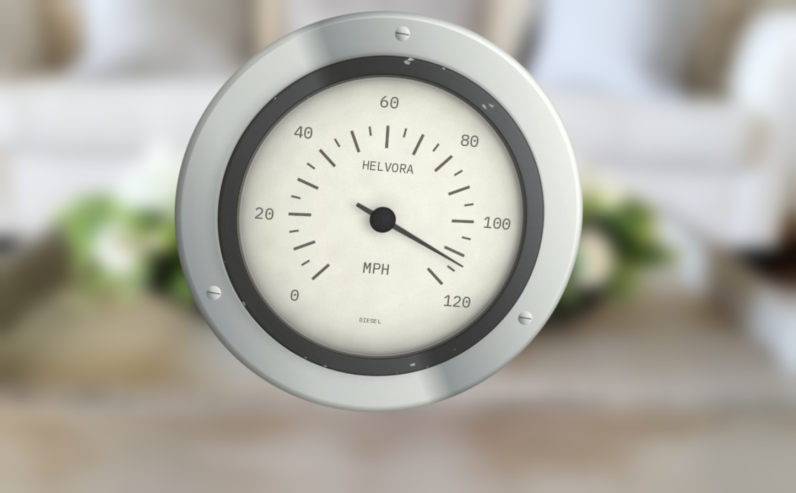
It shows 112.5 mph
